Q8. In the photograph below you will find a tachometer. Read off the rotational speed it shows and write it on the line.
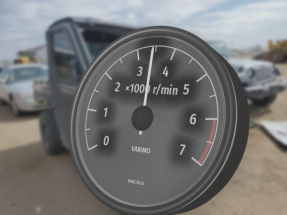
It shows 3500 rpm
